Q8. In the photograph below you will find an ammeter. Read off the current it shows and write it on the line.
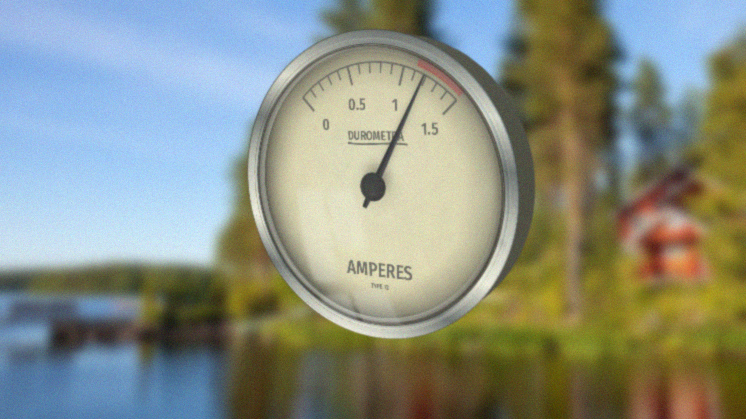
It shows 1.2 A
